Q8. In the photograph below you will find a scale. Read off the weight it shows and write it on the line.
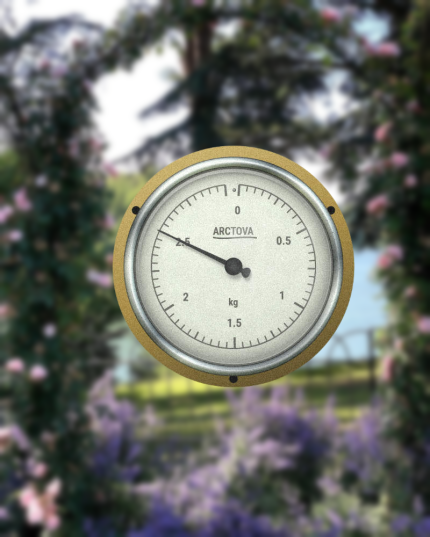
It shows 2.5 kg
